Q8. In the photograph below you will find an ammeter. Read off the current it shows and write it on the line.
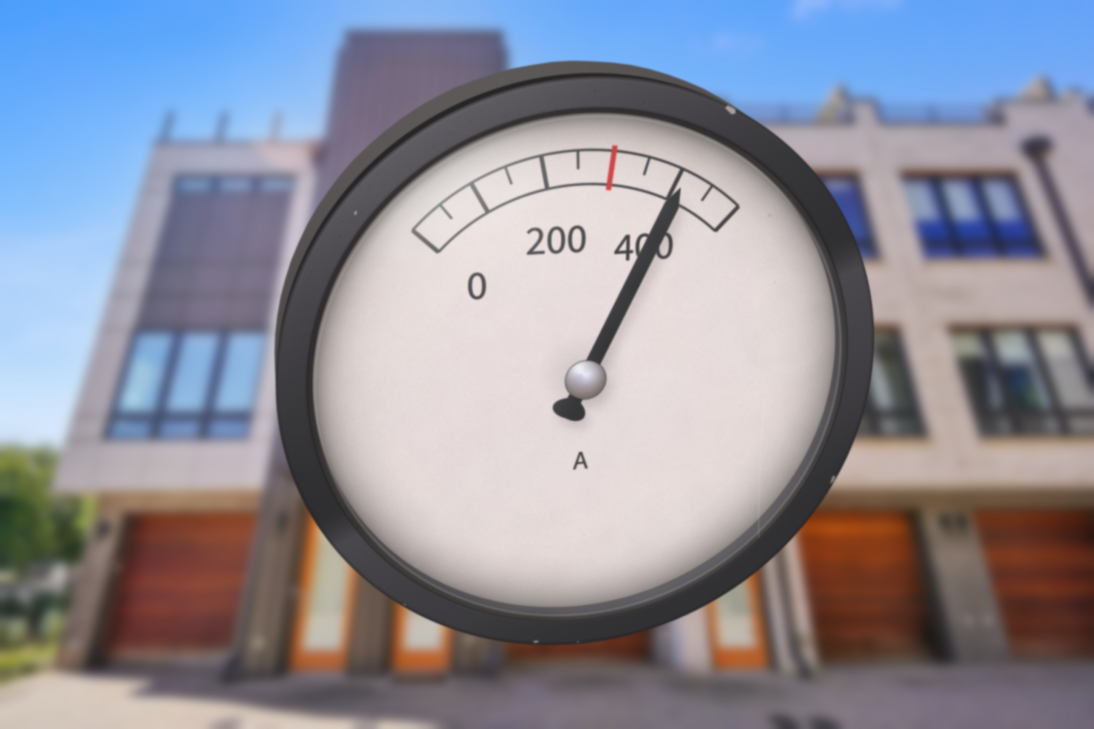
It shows 400 A
